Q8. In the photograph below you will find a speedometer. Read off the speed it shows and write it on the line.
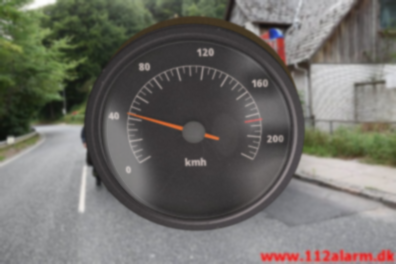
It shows 45 km/h
